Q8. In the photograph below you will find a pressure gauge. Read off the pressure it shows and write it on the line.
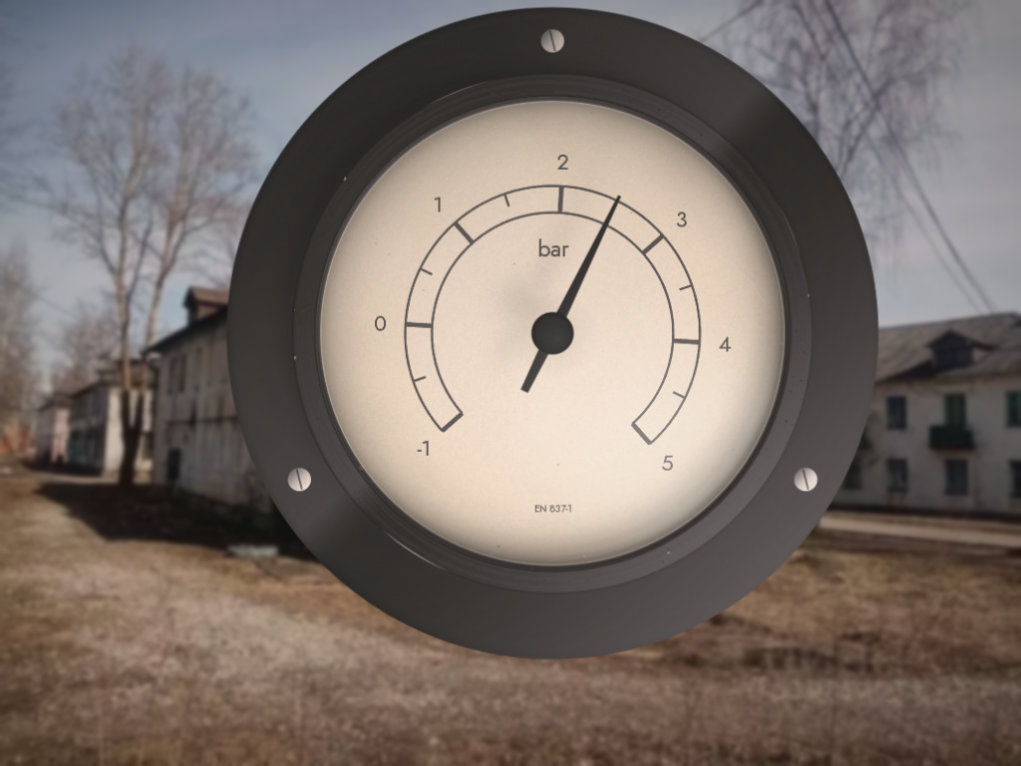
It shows 2.5 bar
